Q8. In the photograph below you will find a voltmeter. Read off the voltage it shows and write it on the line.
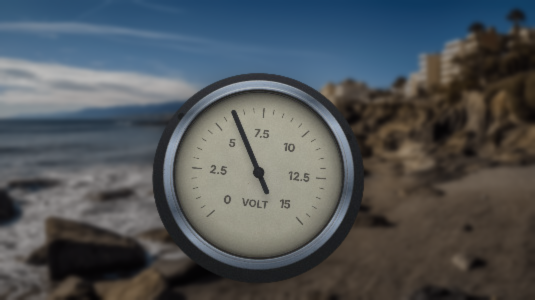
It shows 6 V
